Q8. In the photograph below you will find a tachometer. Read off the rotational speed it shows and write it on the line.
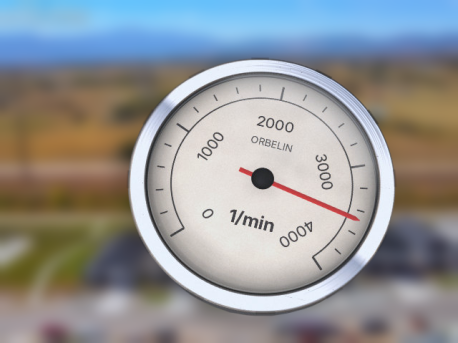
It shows 3500 rpm
